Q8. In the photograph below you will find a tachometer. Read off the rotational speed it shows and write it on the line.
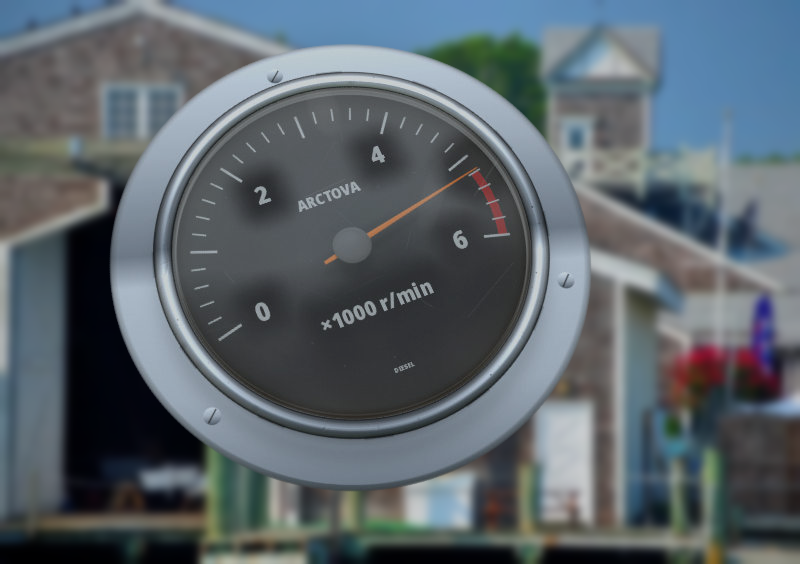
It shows 5200 rpm
